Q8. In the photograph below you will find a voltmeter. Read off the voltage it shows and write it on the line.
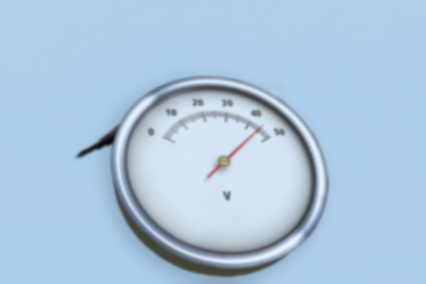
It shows 45 V
